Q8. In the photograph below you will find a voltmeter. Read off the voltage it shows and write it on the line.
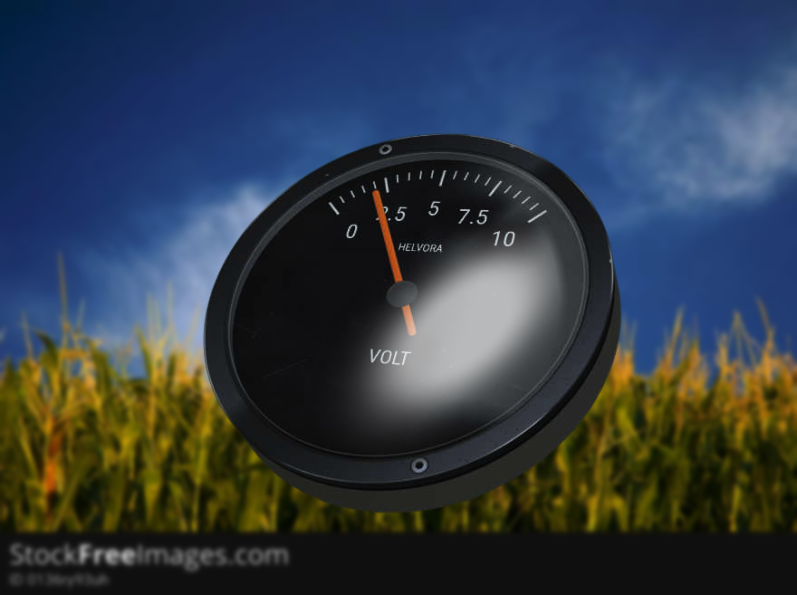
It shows 2 V
